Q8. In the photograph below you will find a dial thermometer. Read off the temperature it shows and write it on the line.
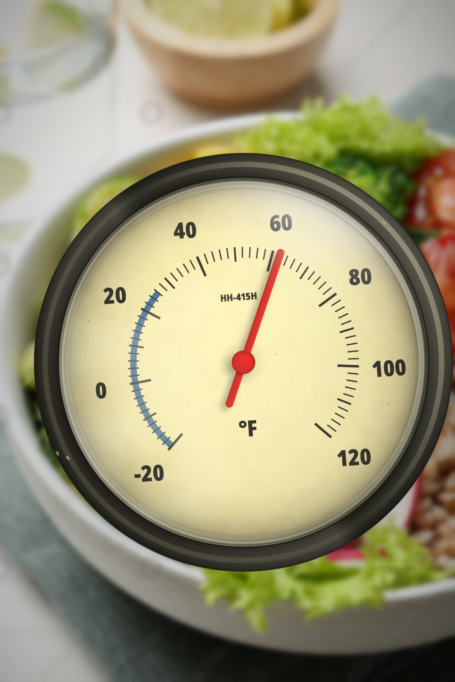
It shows 62 °F
